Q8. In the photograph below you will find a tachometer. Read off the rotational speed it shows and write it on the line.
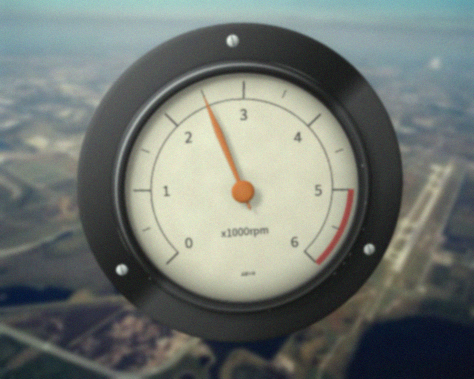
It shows 2500 rpm
